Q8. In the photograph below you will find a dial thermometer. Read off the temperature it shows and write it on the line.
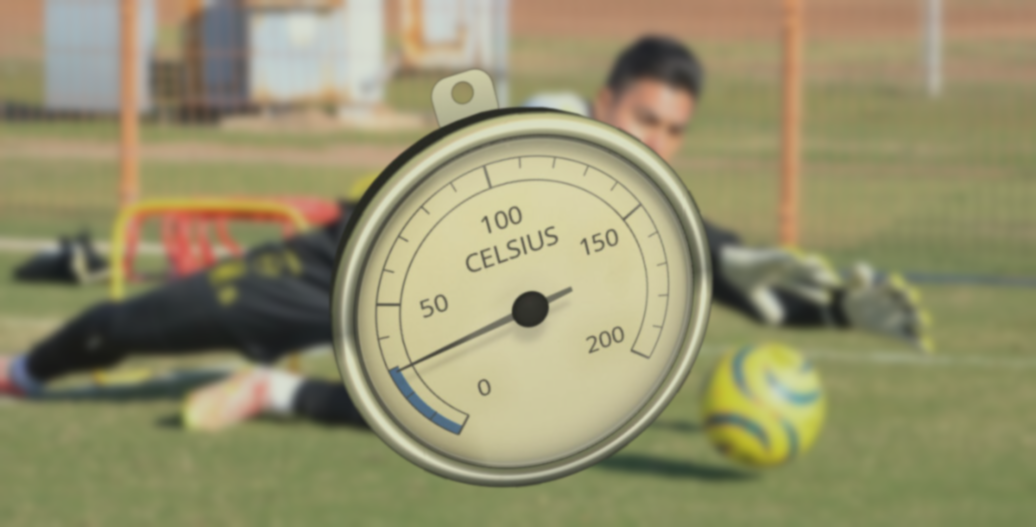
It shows 30 °C
